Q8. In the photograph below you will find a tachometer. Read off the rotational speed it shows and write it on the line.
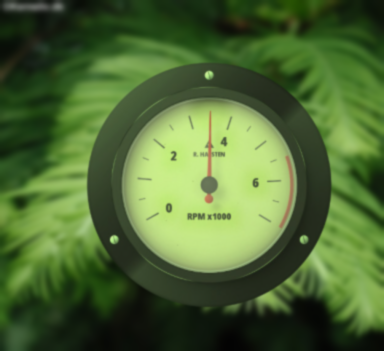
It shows 3500 rpm
